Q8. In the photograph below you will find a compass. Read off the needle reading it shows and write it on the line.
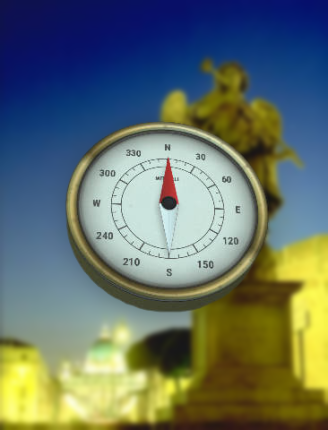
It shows 0 °
